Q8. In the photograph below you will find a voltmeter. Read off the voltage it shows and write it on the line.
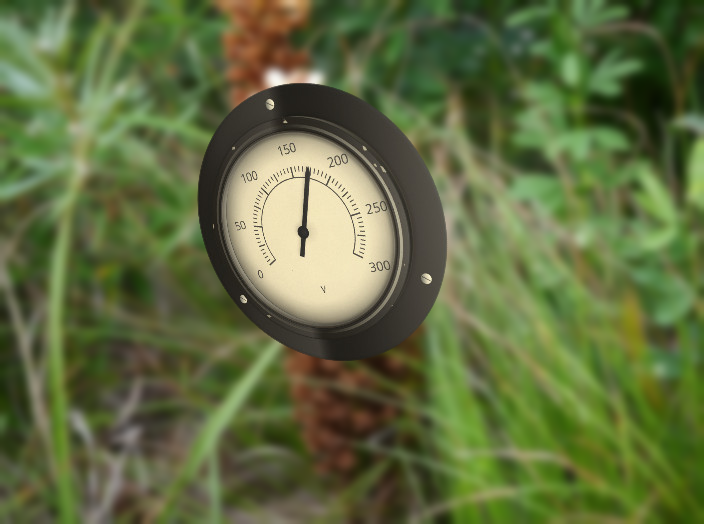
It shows 175 V
